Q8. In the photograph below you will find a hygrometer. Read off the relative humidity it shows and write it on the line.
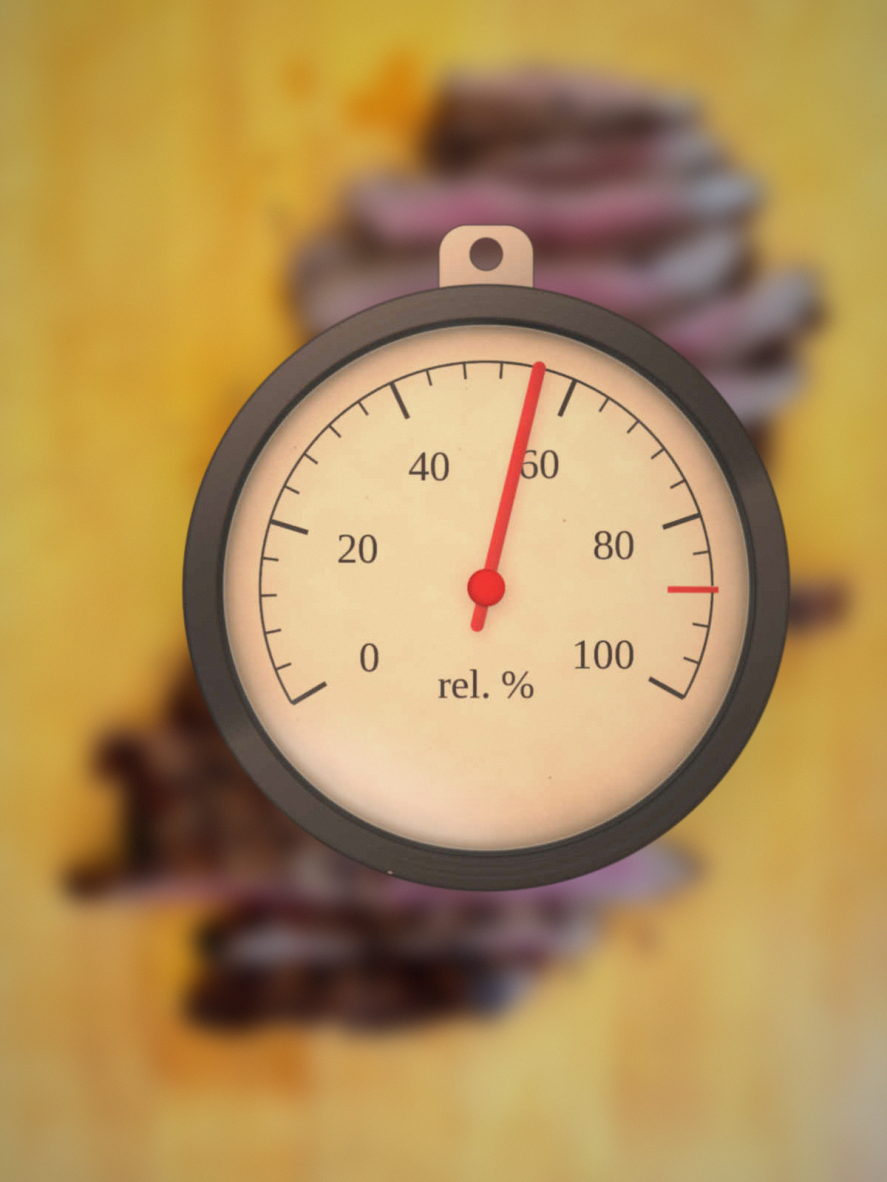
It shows 56 %
